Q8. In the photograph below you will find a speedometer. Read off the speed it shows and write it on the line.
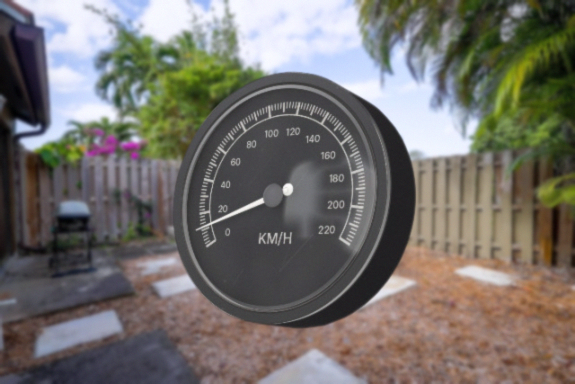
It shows 10 km/h
